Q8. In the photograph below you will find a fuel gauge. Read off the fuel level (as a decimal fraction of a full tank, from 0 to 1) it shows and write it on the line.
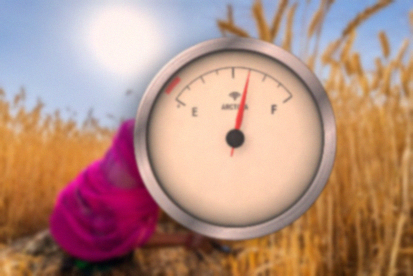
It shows 0.625
